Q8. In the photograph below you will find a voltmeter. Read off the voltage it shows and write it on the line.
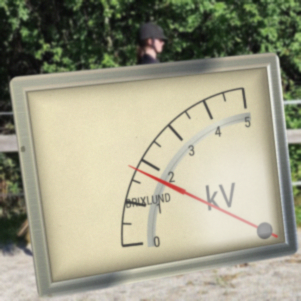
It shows 1.75 kV
